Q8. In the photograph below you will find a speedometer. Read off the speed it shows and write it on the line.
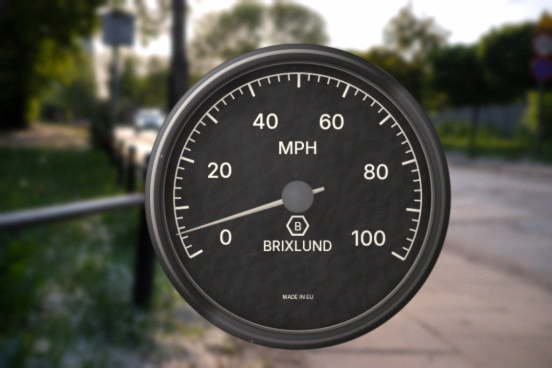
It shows 5 mph
